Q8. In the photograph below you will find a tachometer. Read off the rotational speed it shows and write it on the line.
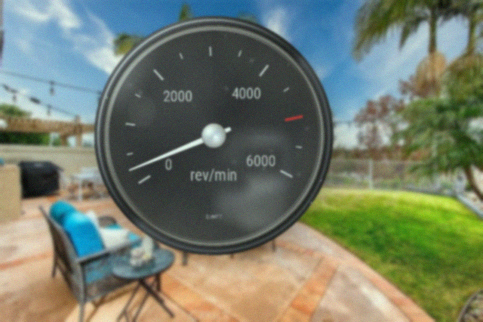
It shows 250 rpm
